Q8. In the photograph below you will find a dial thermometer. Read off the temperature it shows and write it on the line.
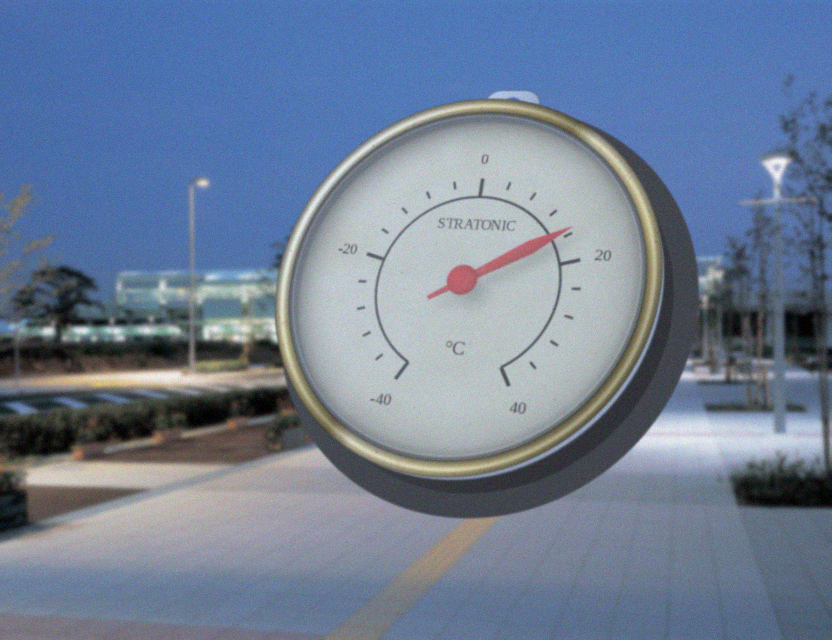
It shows 16 °C
